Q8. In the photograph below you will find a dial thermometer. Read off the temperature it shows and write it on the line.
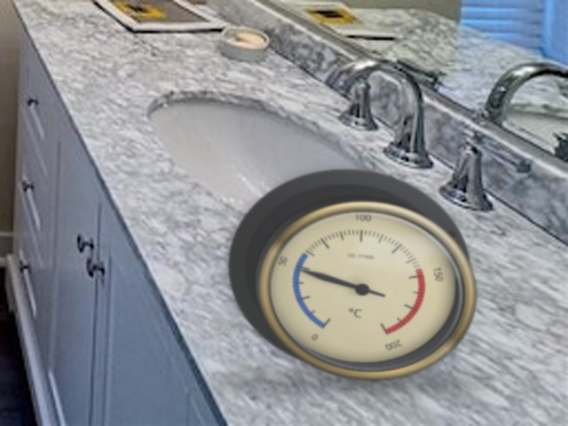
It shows 50 °C
